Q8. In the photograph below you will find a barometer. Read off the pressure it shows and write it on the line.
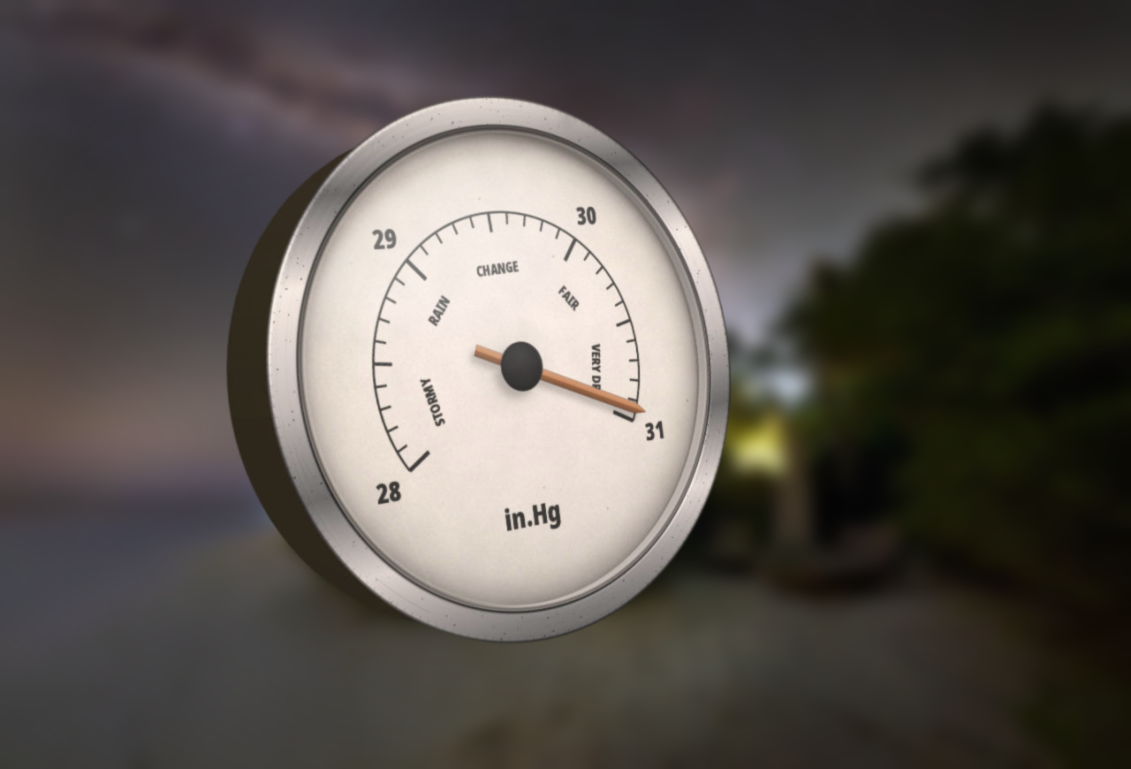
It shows 30.95 inHg
